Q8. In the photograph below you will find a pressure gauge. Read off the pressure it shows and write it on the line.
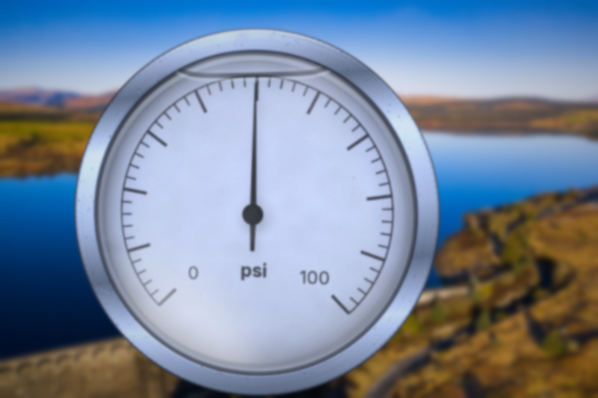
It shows 50 psi
